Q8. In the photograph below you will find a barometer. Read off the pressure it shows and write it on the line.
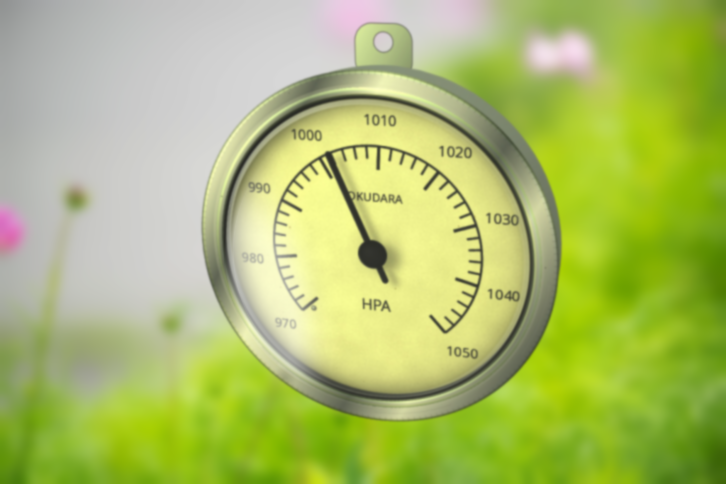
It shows 1002 hPa
